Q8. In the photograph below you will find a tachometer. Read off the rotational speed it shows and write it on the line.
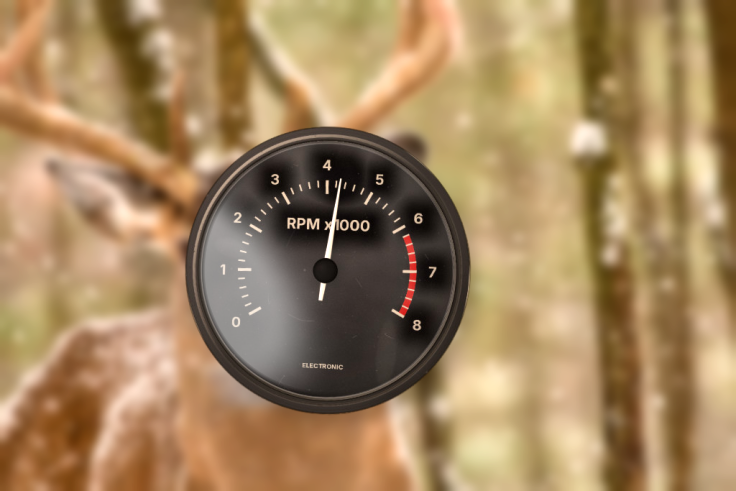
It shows 4300 rpm
